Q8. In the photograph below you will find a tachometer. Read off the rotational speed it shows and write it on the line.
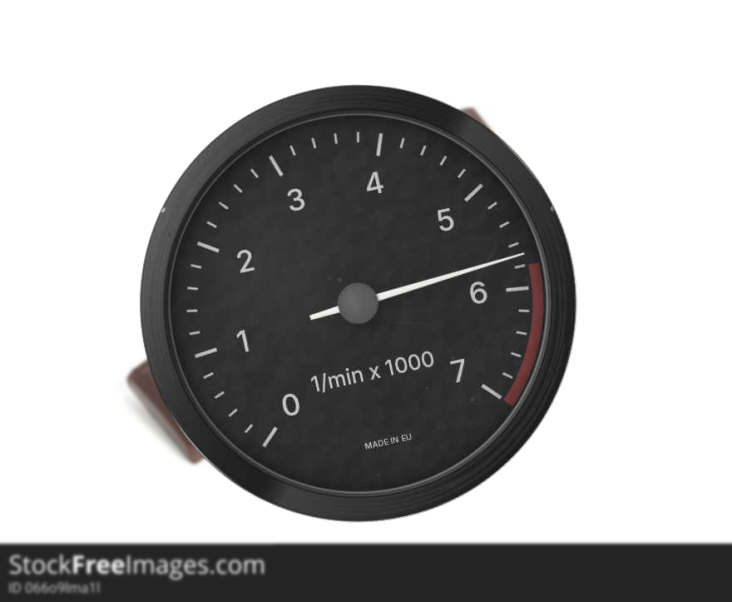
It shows 5700 rpm
